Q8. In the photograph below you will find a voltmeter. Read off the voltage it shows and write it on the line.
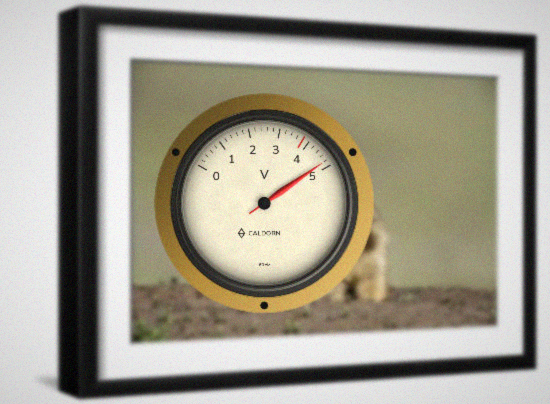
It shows 4.8 V
